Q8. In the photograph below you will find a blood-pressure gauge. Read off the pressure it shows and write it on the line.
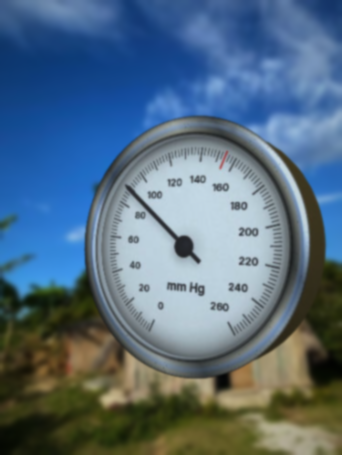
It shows 90 mmHg
